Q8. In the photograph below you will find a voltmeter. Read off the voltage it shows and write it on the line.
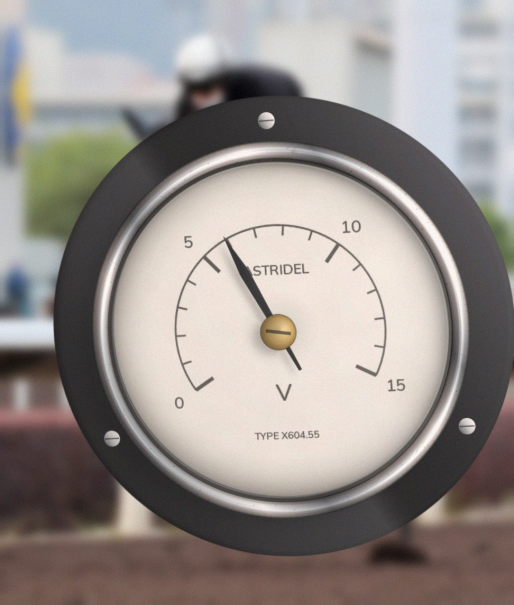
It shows 6 V
